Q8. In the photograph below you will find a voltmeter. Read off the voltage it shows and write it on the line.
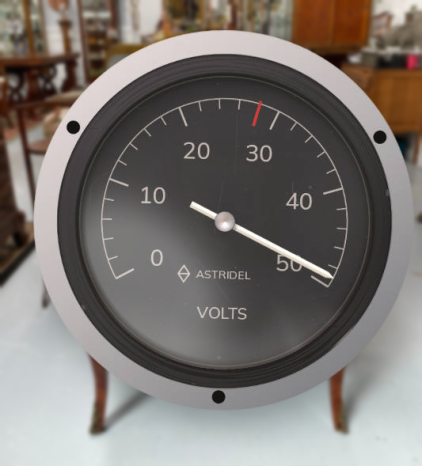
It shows 49 V
